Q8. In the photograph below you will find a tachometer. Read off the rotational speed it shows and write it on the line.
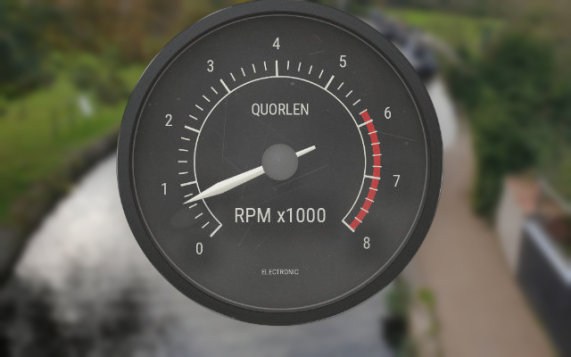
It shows 700 rpm
